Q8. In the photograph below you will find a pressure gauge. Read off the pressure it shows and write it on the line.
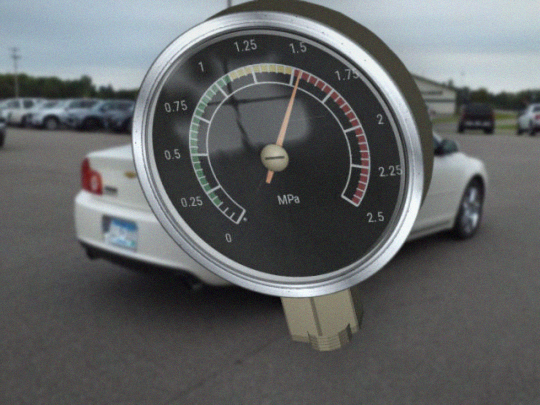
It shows 1.55 MPa
